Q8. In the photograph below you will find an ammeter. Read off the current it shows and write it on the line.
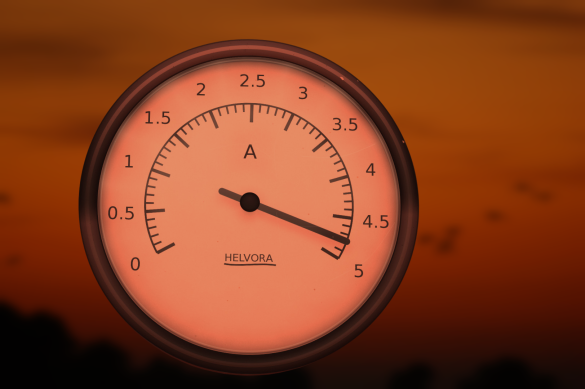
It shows 4.8 A
